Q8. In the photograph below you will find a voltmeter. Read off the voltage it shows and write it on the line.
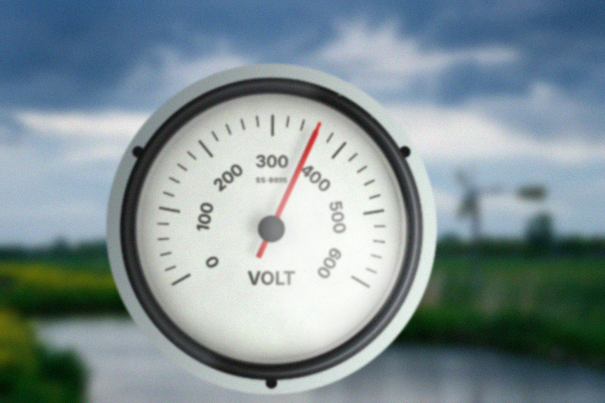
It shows 360 V
